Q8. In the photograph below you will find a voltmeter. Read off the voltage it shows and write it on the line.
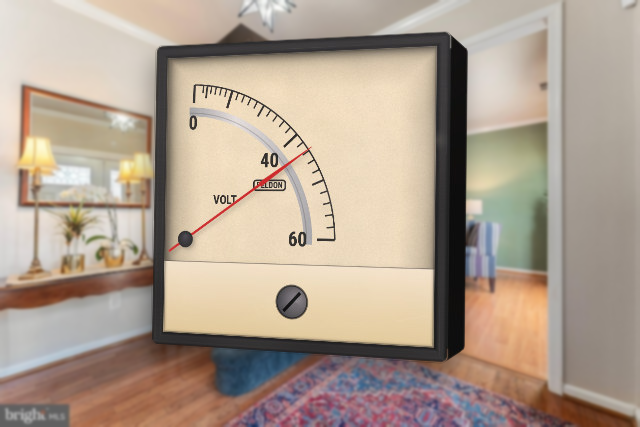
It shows 44 V
